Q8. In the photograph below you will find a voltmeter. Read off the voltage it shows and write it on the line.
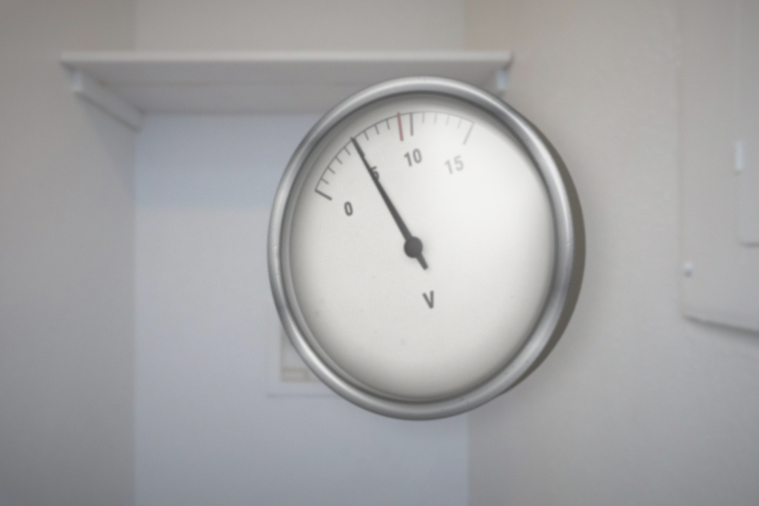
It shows 5 V
